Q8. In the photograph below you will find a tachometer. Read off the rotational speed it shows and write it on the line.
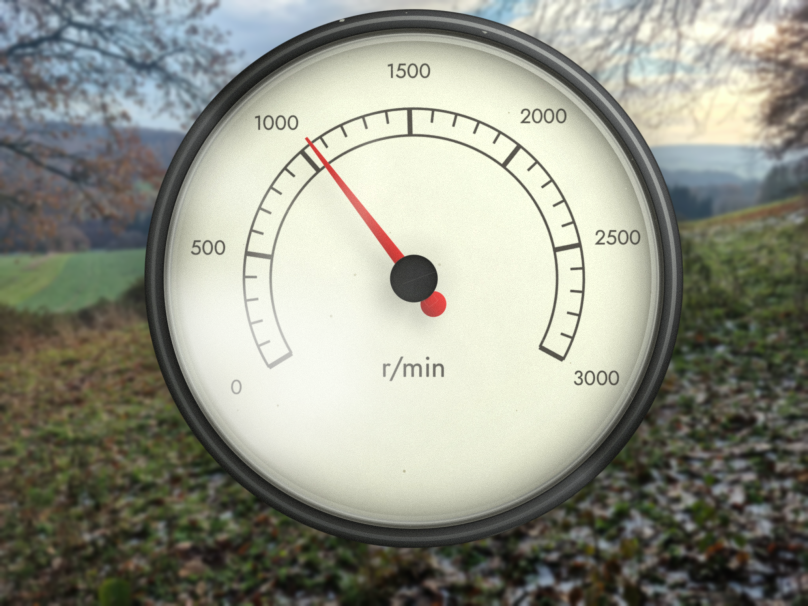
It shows 1050 rpm
